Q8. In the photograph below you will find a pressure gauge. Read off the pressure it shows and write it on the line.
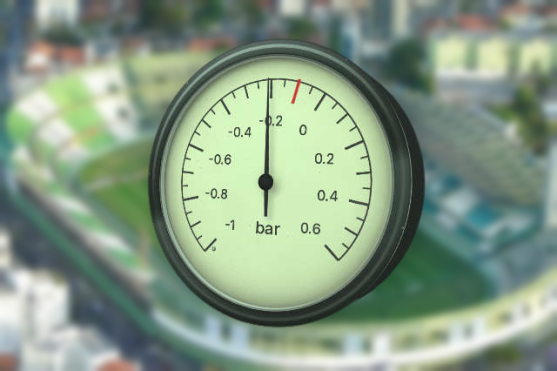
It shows -0.2 bar
